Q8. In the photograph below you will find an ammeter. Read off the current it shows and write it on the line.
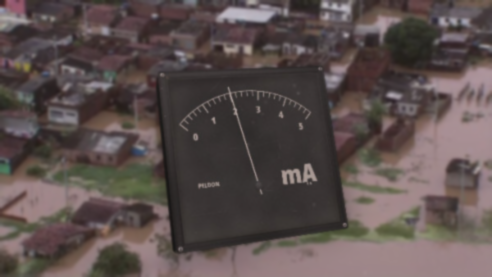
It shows 2 mA
